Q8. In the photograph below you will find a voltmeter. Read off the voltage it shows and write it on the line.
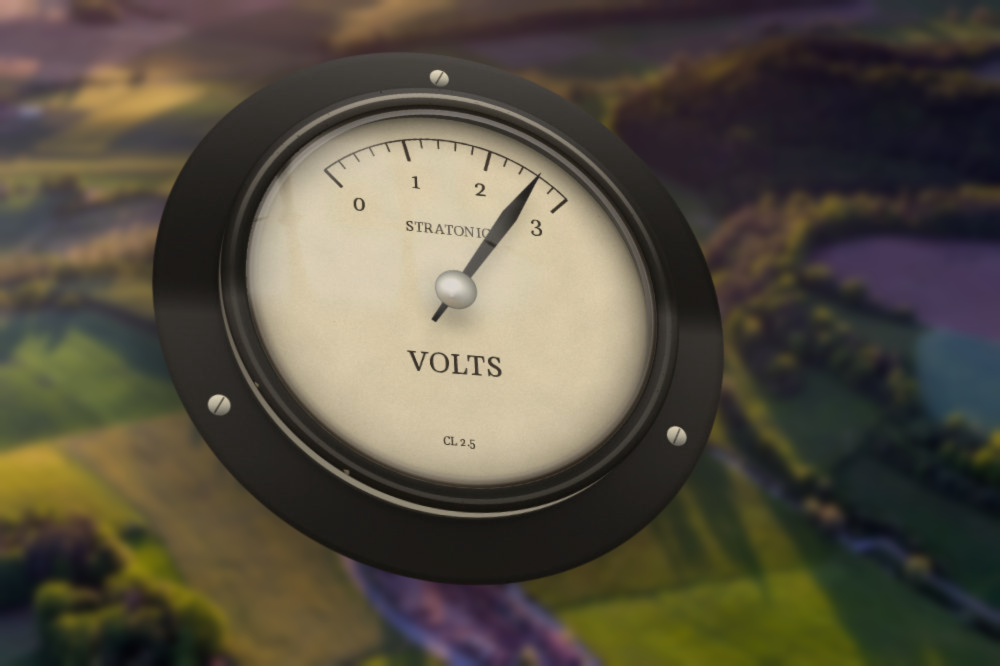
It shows 2.6 V
